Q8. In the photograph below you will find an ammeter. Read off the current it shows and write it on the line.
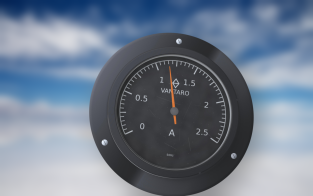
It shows 1.15 A
